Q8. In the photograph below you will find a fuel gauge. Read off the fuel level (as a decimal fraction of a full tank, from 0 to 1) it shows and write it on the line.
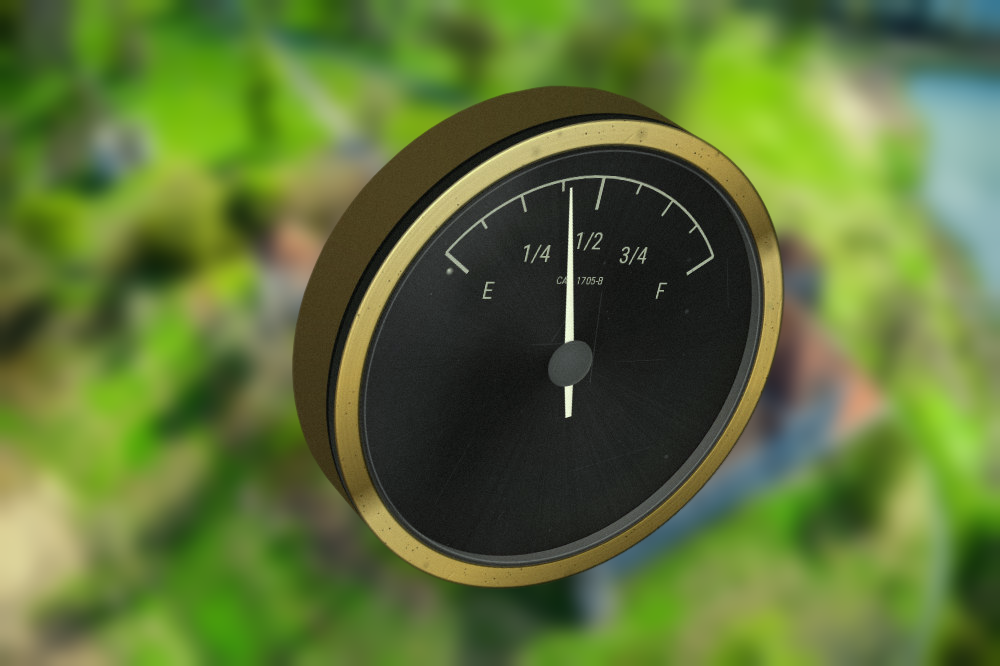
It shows 0.375
